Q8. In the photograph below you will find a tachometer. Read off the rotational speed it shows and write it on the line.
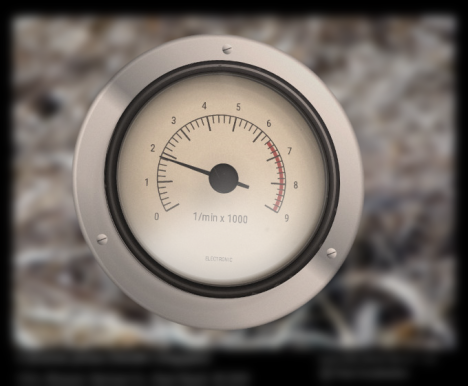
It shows 1800 rpm
